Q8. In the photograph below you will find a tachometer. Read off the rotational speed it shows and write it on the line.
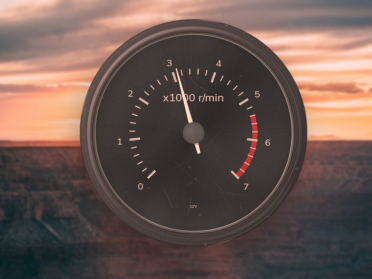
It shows 3100 rpm
